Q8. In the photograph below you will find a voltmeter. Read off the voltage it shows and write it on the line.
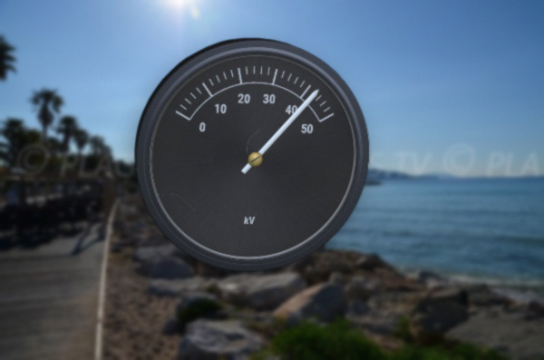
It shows 42 kV
